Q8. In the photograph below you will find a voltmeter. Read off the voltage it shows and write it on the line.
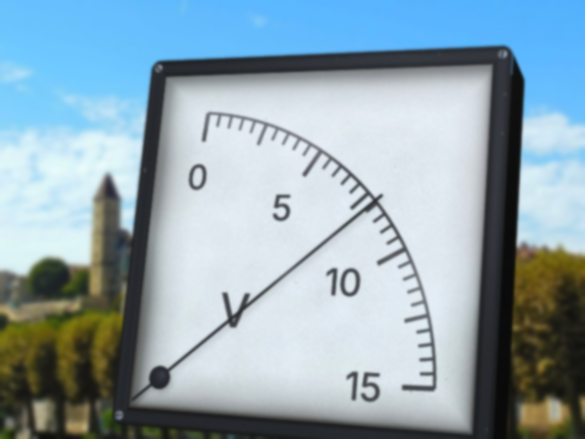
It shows 8 V
